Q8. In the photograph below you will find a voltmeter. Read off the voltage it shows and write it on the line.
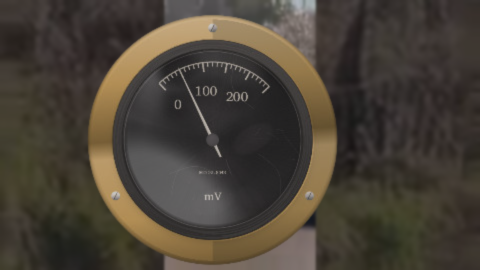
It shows 50 mV
